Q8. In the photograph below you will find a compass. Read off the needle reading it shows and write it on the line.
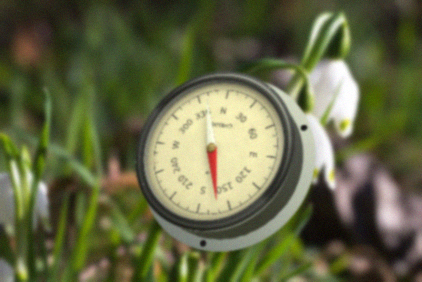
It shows 160 °
